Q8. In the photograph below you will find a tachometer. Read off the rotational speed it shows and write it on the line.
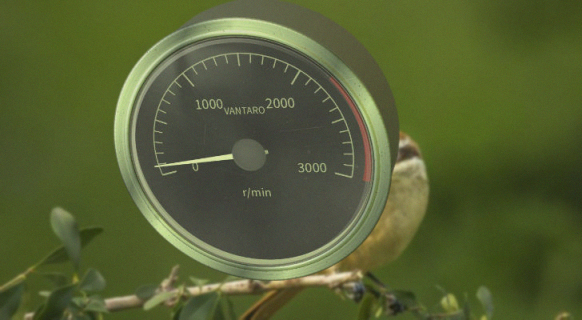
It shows 100 rpm
